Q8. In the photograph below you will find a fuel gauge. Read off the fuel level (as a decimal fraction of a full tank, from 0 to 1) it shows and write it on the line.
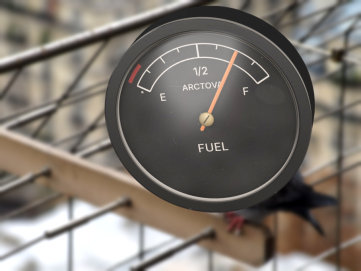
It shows 0.75
